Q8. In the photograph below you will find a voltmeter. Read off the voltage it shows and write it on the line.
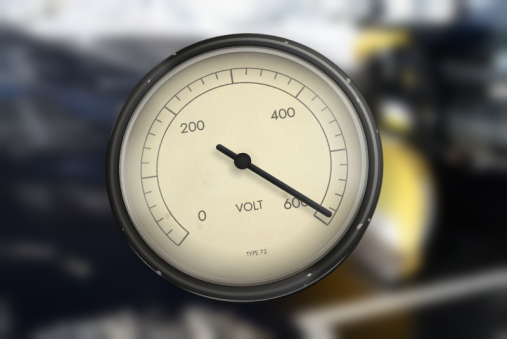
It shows 590 V
